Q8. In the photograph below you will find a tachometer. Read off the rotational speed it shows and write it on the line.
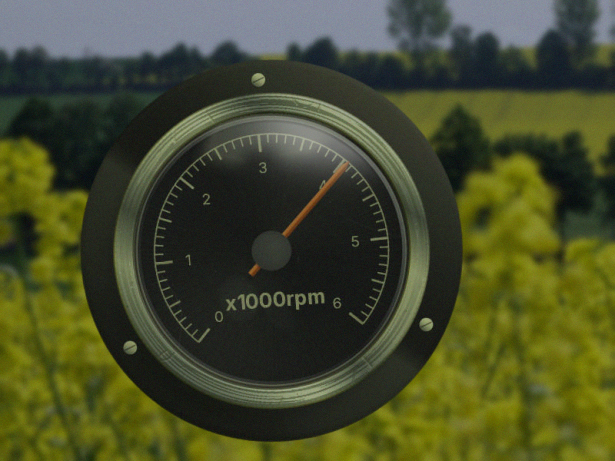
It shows 4050 rpm
